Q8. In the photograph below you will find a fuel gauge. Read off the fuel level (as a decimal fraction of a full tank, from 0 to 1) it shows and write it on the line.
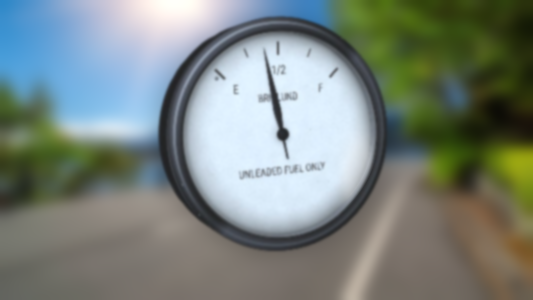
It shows 0.375
